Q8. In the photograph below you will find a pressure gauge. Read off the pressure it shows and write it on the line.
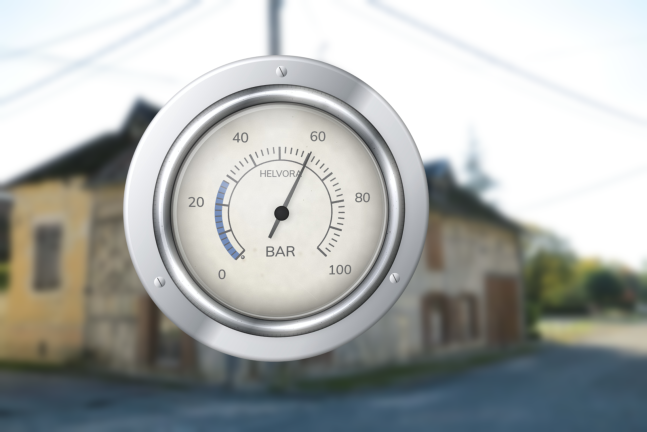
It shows 60 bar
